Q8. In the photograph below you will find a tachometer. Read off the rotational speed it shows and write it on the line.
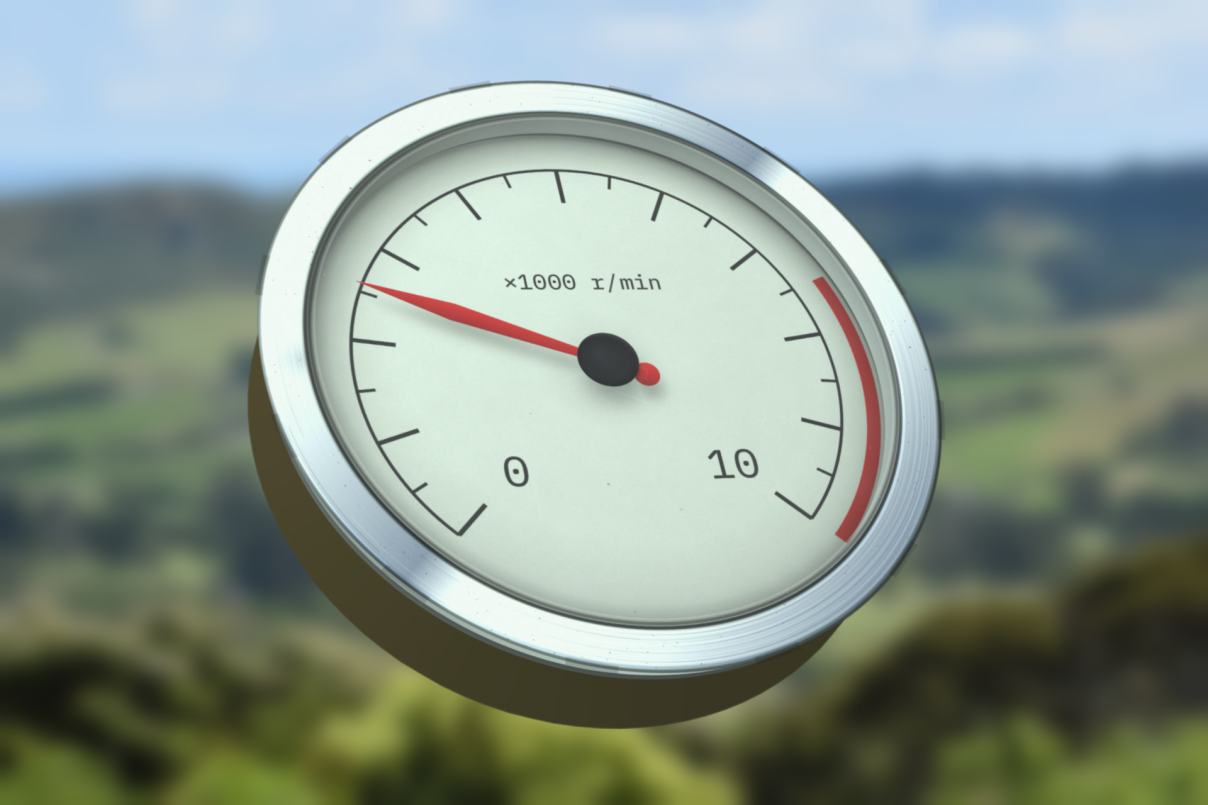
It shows 2500 rpm
